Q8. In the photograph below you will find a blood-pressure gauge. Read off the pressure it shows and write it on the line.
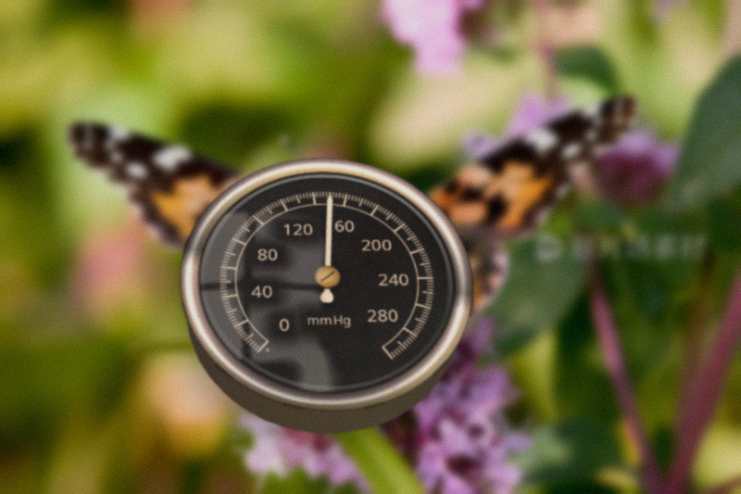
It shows 150 mmHg
